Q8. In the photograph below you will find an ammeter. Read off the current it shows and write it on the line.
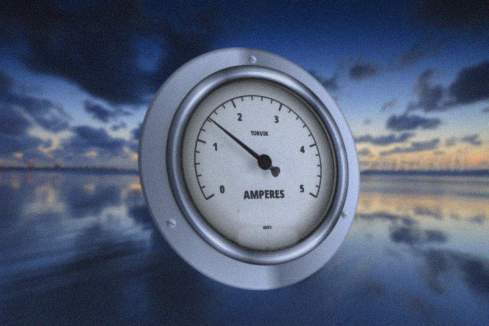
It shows 1.4 A
